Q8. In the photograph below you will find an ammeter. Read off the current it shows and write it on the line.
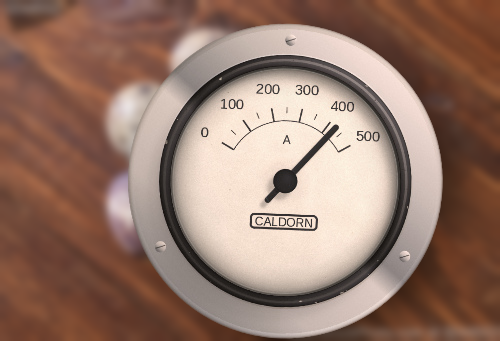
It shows 425 A
